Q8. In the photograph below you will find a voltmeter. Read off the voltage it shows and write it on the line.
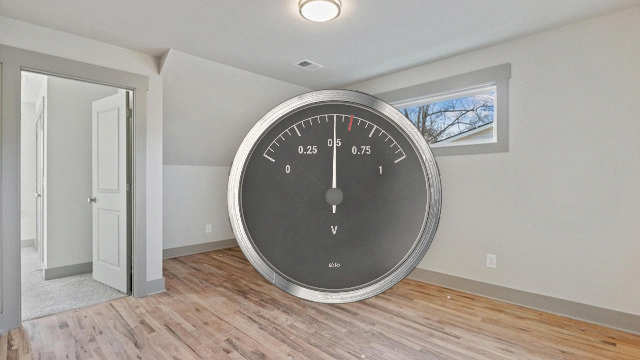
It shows 0.5 V
